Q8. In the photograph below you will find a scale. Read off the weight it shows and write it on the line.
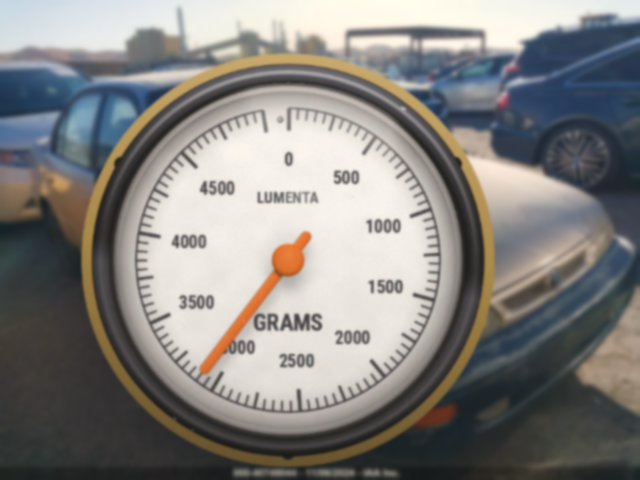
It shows 3100 g
